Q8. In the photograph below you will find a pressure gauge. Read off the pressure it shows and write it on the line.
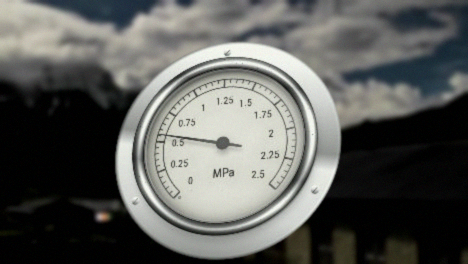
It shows 0.55 MPa
